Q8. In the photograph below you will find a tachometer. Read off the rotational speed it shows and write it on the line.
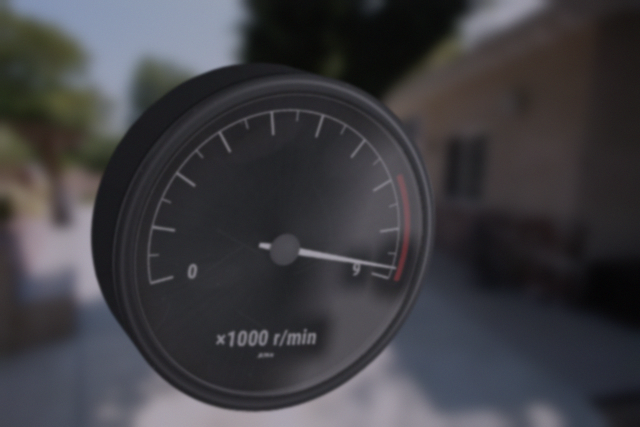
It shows 8750 rpm
